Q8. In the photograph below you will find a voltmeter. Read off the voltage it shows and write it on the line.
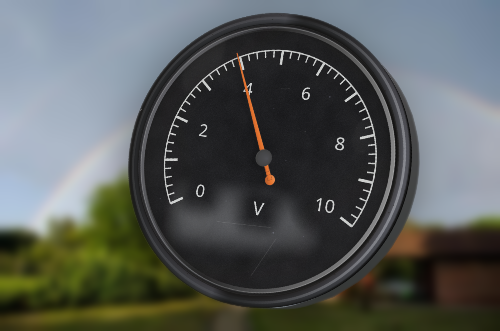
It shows 4 V
